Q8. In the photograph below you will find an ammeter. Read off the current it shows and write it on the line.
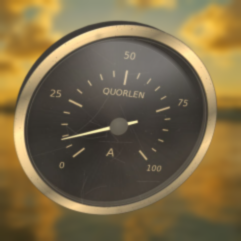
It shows 10 A
